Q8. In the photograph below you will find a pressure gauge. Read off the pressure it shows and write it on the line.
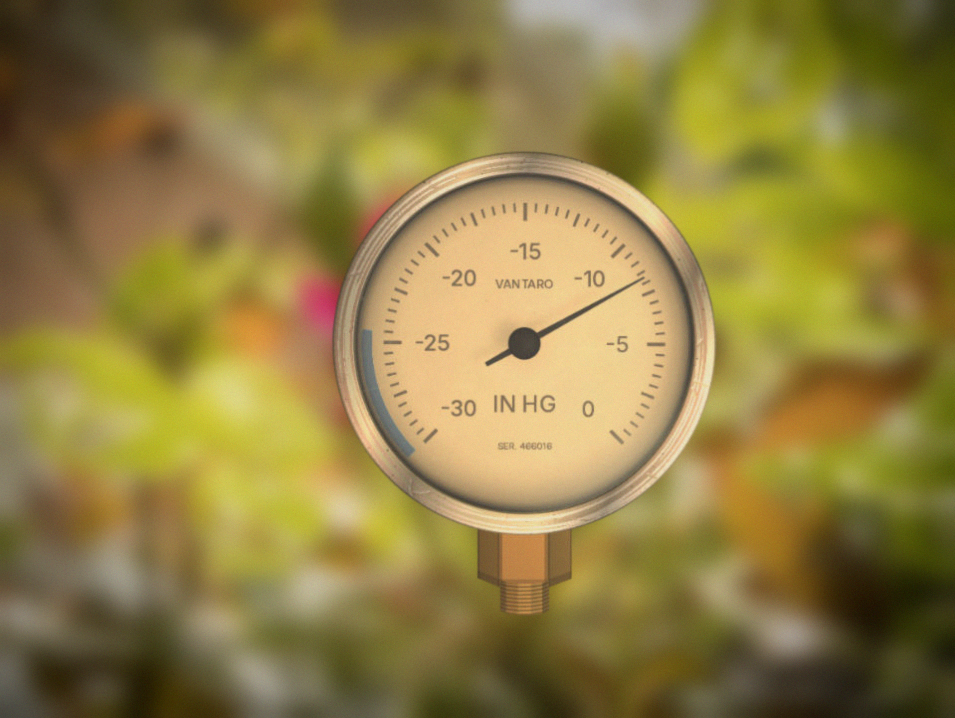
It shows -8.25 inHg
